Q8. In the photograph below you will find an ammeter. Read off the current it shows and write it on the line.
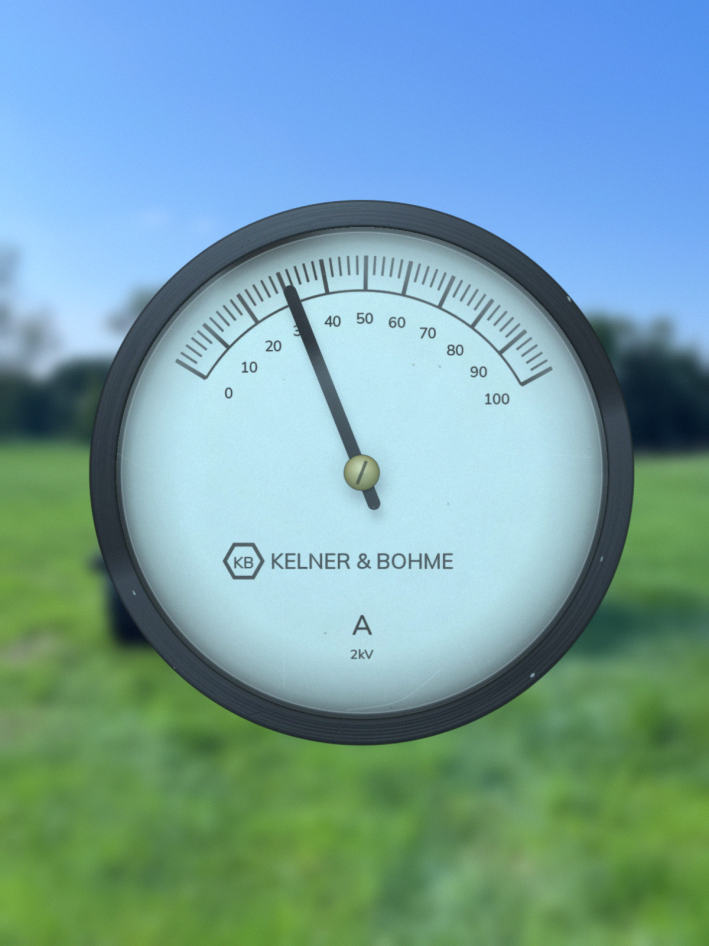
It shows 31 A
